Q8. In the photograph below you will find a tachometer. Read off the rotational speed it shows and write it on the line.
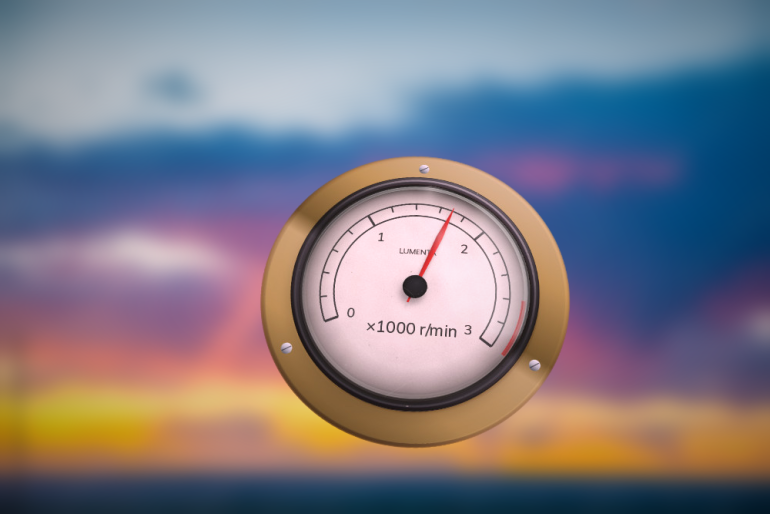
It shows 1700 rpm
